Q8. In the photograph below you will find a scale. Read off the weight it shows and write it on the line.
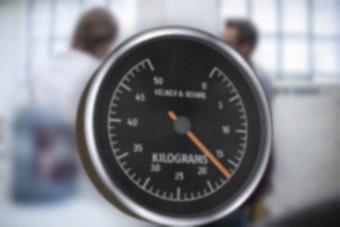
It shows 17 kg
